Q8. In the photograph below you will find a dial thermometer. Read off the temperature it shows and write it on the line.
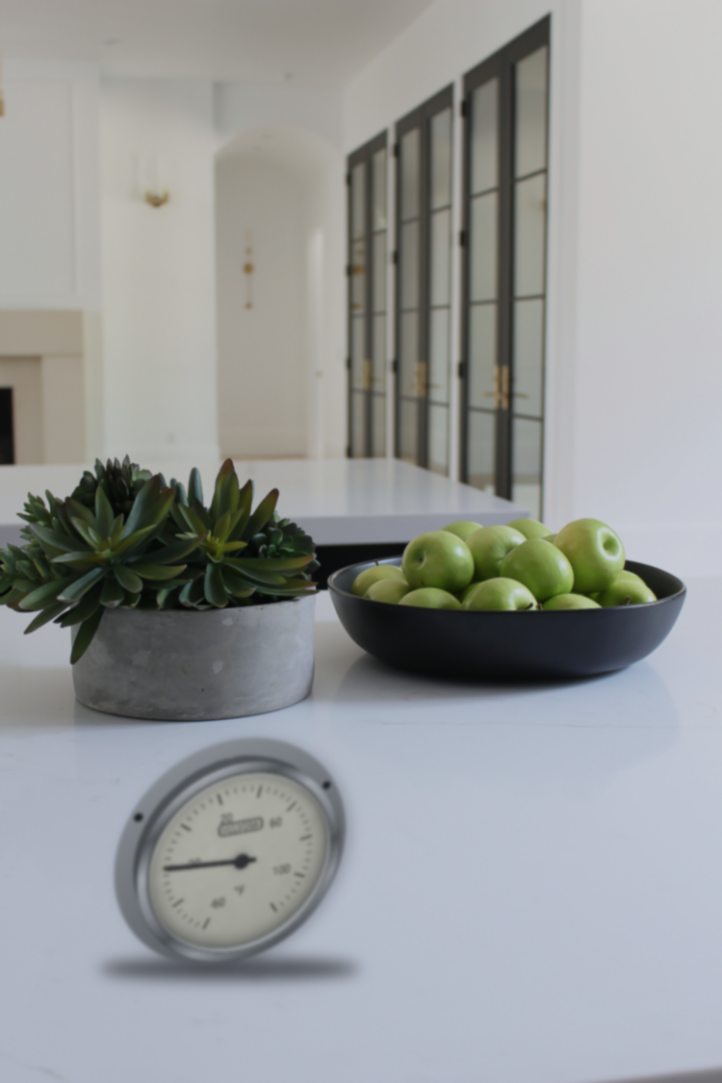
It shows -20 °F
